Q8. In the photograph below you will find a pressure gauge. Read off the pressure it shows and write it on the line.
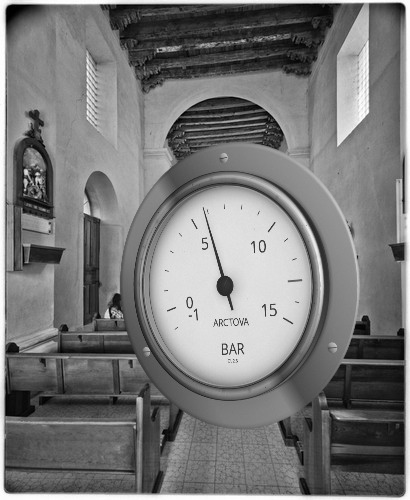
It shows 6 bar
